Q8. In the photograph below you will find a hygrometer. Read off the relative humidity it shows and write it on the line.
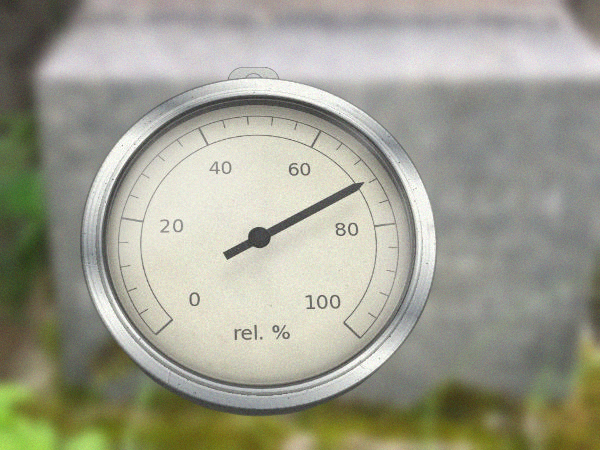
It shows 72 %
